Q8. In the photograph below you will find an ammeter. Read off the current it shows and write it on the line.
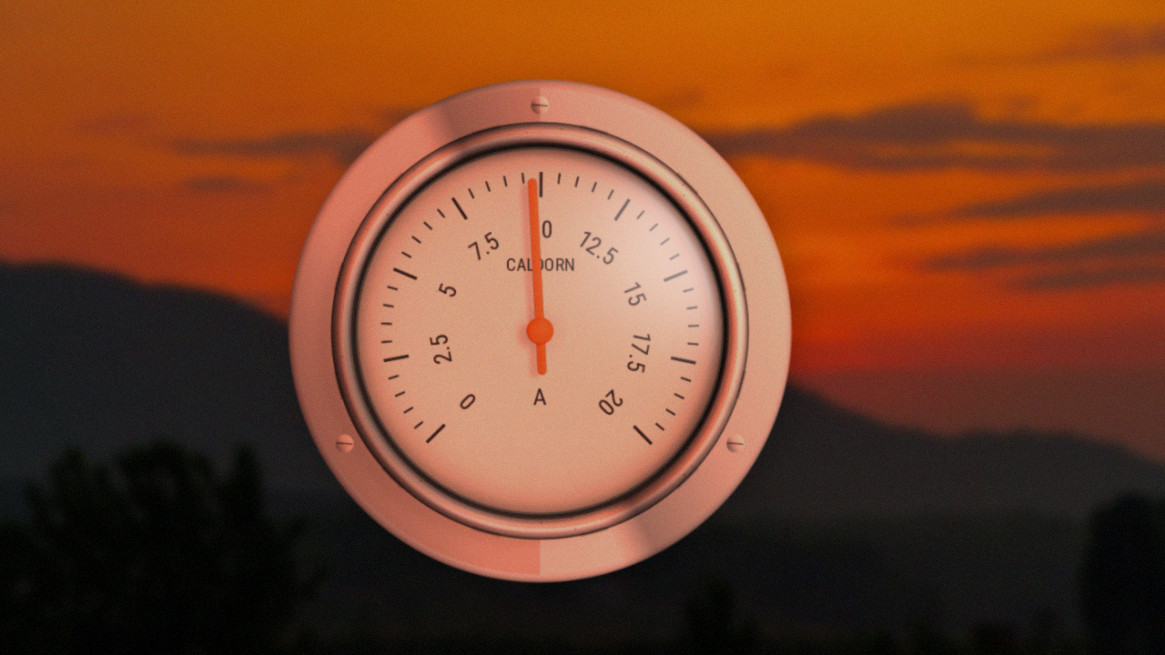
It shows 9.75 A
